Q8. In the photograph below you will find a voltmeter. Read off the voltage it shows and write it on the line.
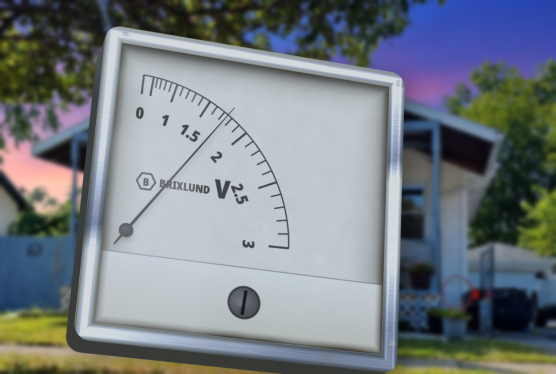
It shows 1.75 V
